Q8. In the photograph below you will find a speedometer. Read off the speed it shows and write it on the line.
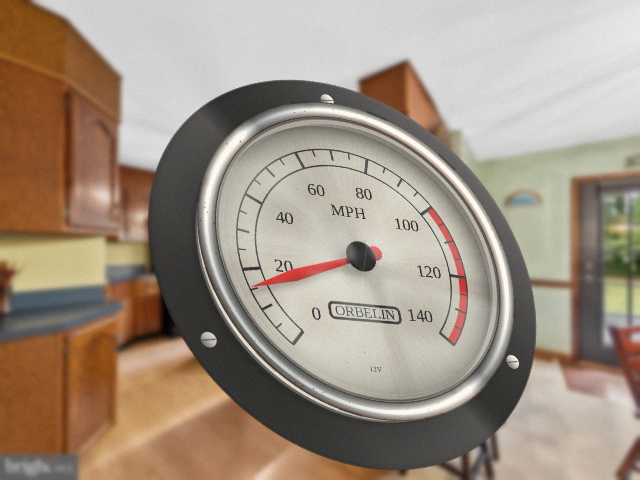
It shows 15 mph
